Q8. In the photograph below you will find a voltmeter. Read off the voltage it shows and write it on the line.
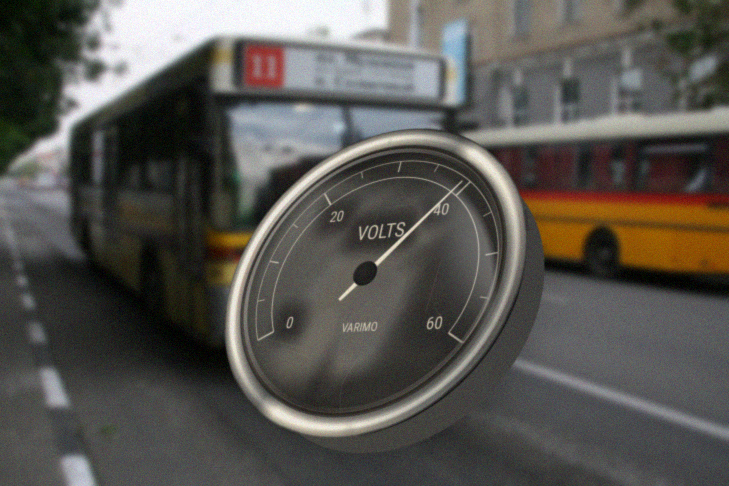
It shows 40 V
